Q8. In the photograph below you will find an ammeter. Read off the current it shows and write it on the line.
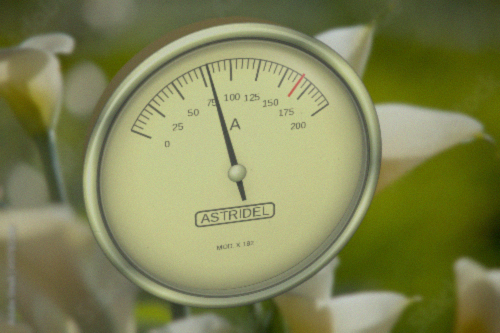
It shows 80 A
